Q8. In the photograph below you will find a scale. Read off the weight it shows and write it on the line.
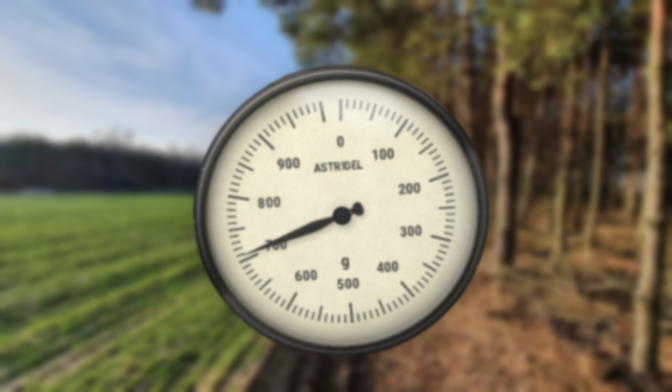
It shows 710 g
